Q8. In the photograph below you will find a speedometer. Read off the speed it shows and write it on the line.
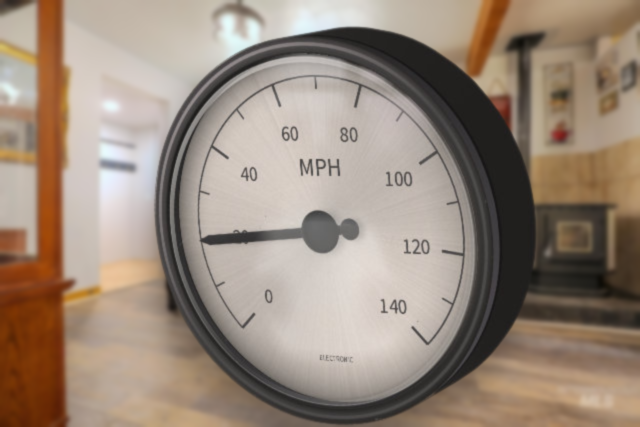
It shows 20 mph
